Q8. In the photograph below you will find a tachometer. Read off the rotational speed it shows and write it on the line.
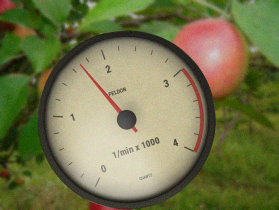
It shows 1700 rpm
